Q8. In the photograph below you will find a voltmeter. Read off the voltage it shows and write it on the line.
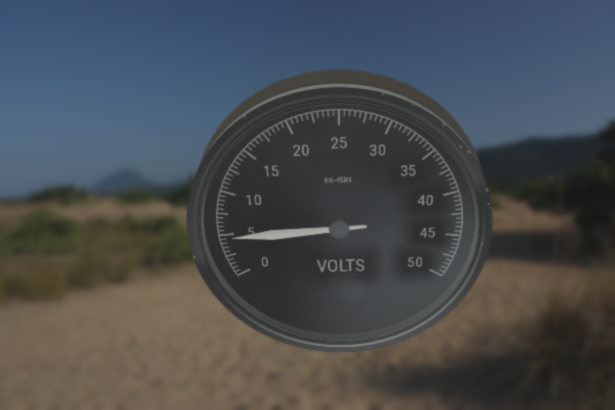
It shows 5 V
